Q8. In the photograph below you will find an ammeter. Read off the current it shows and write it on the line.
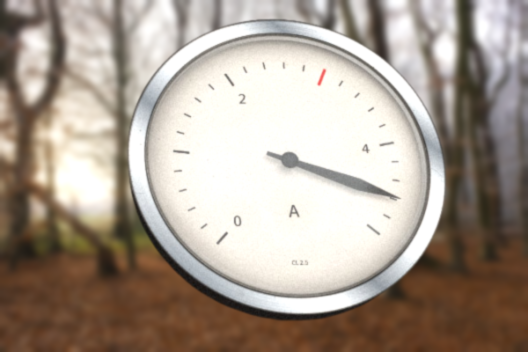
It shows 4.6 A
